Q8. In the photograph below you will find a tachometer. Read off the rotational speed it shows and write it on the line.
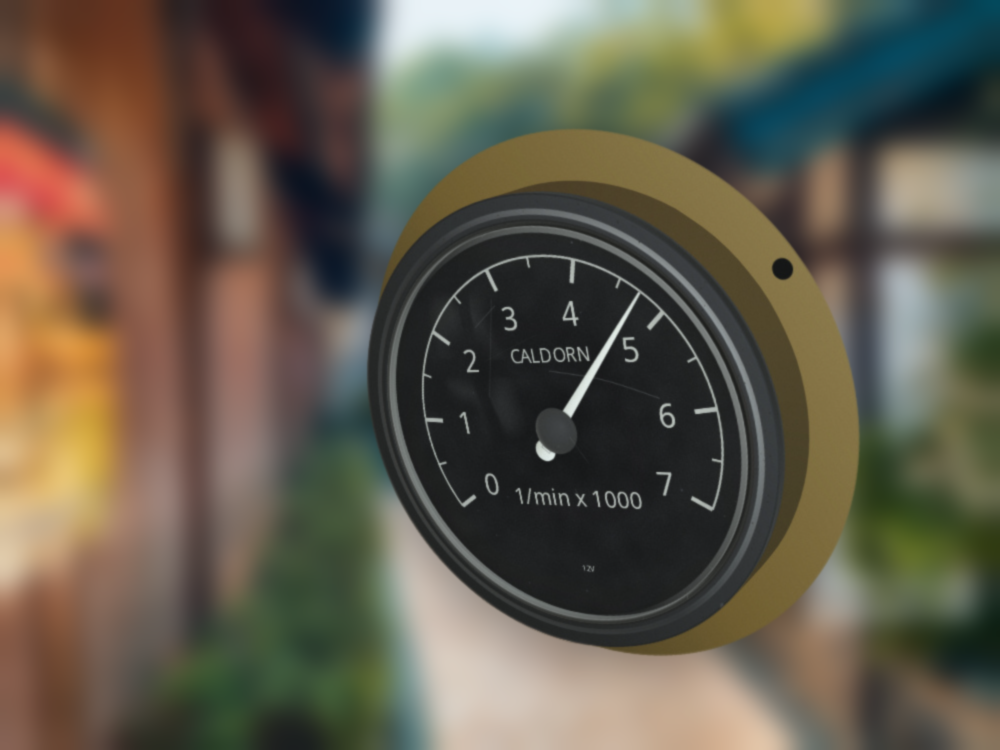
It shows 4750 rpm
